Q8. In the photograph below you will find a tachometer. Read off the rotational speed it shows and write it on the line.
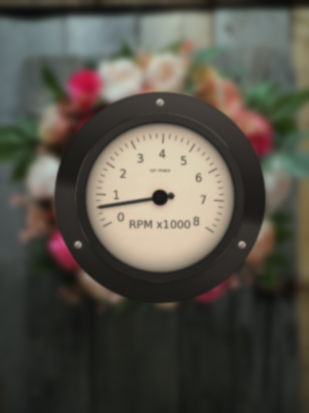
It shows 600 rpm
